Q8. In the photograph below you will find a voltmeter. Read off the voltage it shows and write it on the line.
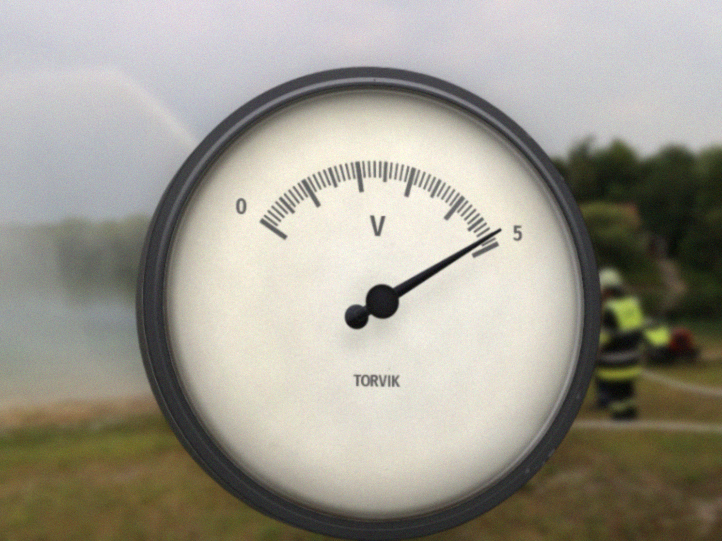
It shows 4.8 V
